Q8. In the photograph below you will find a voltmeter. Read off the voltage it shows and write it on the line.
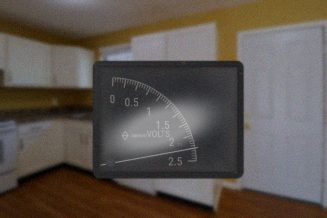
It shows 2.25 V
